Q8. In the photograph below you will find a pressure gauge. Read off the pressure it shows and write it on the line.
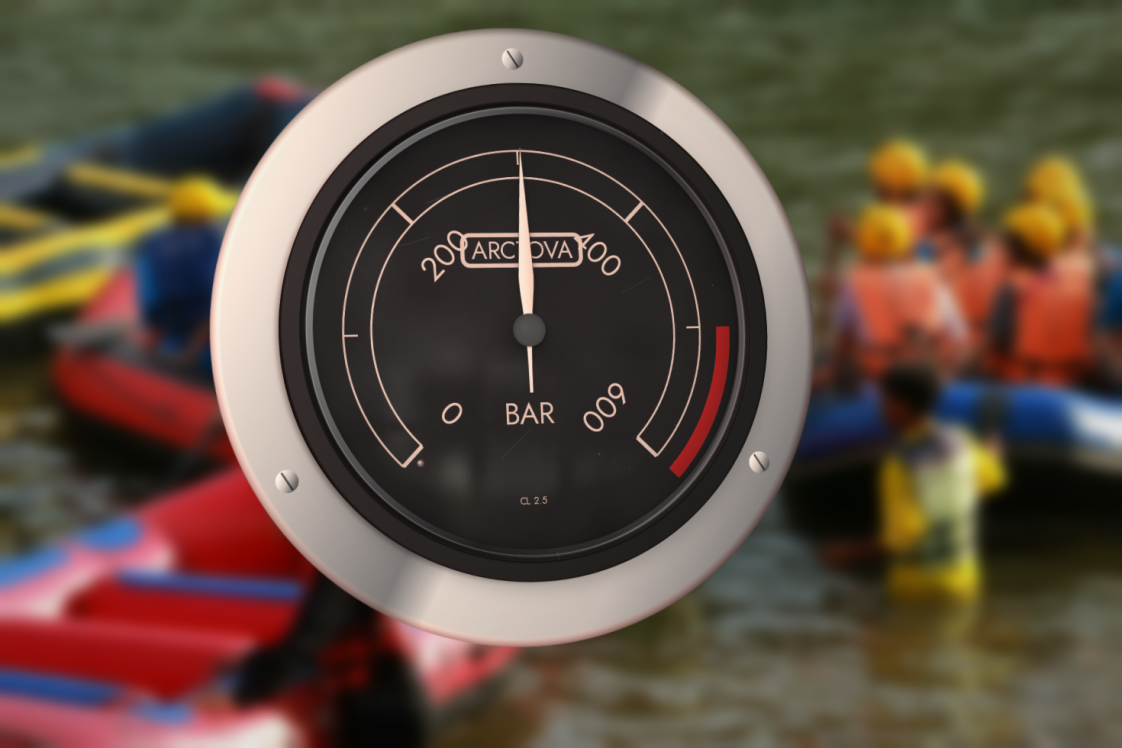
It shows 300 bar
